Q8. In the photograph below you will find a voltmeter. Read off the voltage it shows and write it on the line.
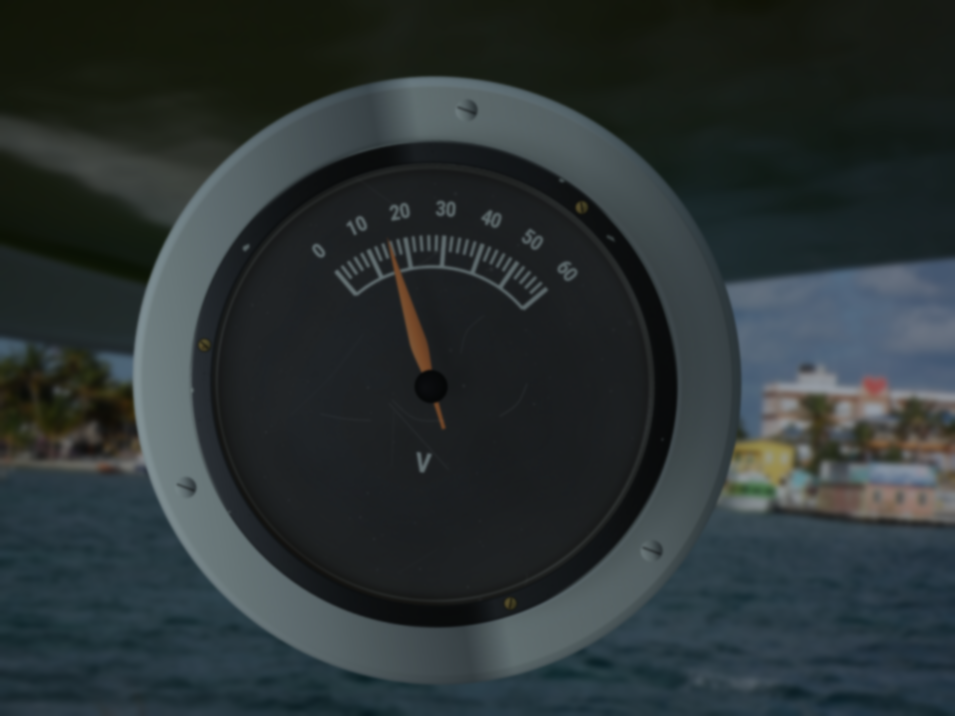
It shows 16 V
